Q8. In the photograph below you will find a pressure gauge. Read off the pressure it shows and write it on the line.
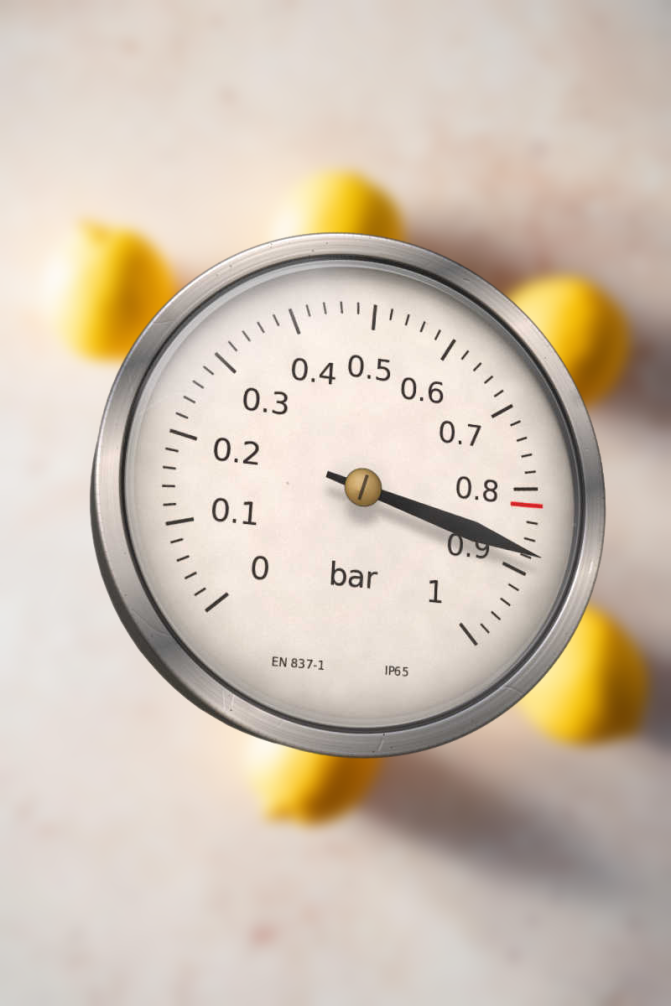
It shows 0.88 bar
